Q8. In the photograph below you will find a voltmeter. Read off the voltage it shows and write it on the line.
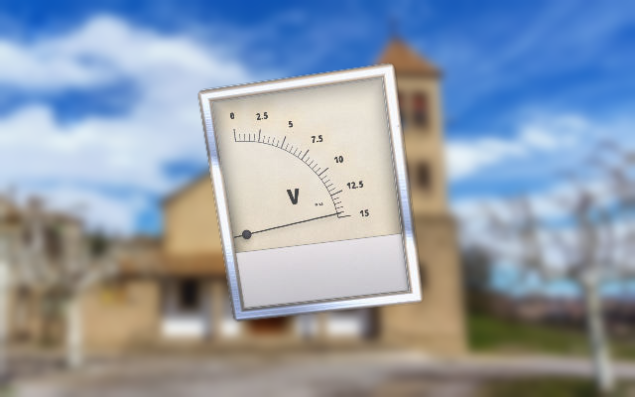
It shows 14.5 V
